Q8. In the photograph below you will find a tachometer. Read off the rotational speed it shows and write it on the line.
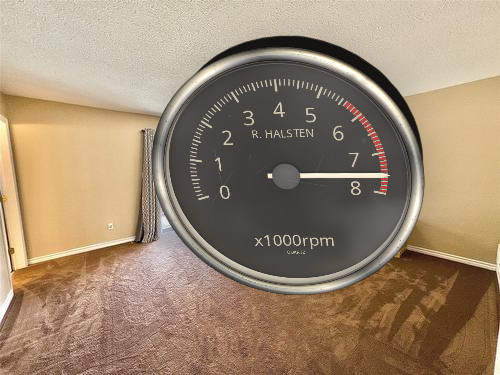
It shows 7500 rpm
